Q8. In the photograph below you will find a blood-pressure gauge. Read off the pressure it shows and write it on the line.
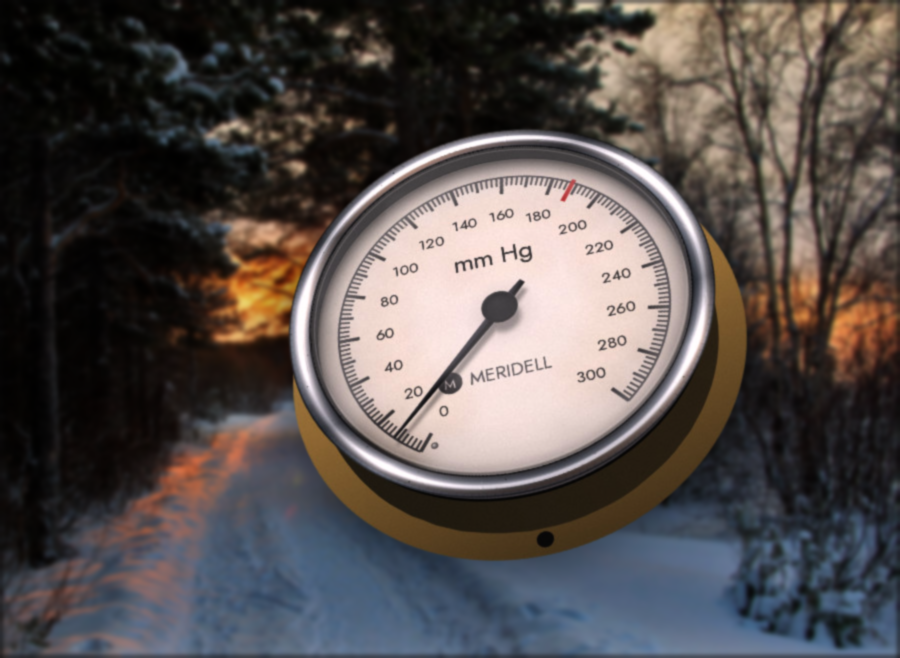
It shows 10 mmHg
